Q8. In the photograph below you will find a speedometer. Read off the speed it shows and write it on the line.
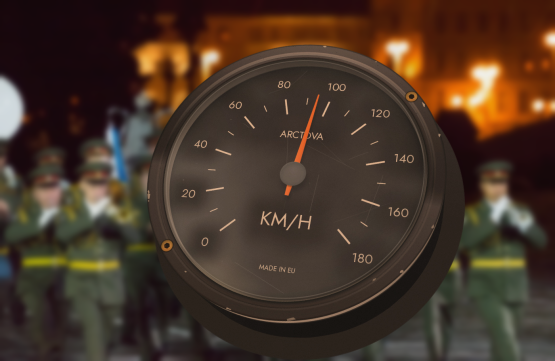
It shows 95 km/h
